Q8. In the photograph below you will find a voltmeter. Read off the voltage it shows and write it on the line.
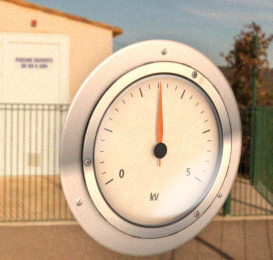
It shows 2.4 kV
